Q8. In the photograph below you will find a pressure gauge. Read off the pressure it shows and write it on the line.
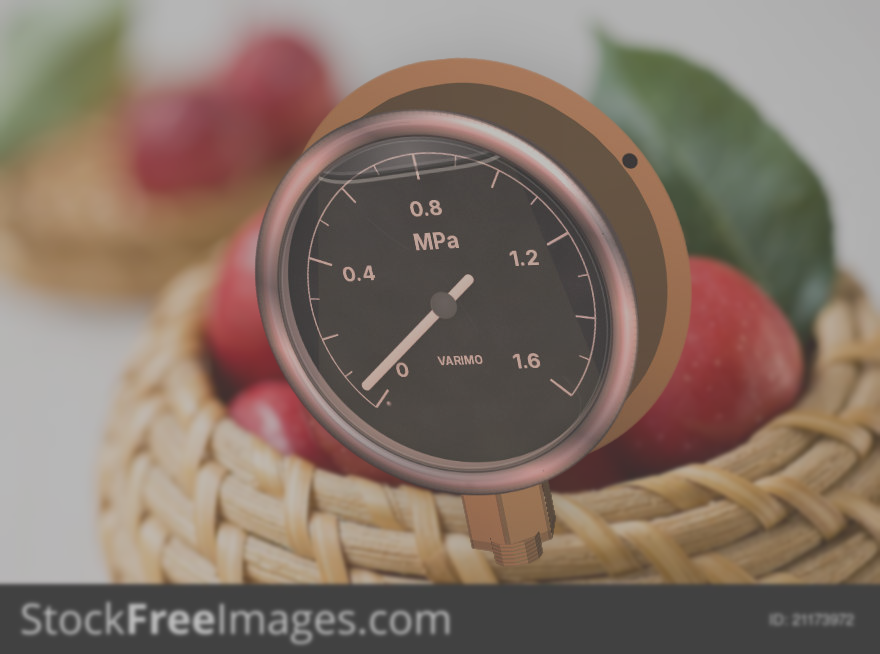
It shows 0.05 MPa
